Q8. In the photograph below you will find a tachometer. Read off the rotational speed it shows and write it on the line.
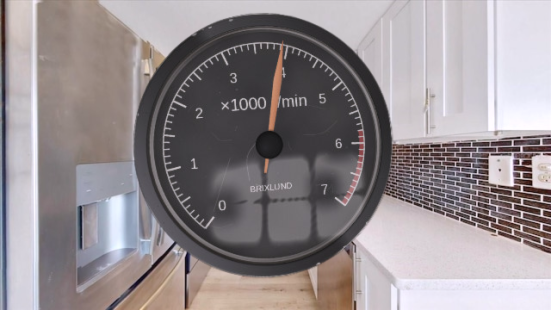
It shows 3900 rpm
